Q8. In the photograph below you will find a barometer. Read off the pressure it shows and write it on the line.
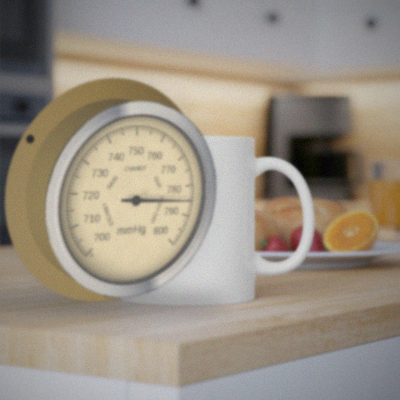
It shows 785 mmHg
